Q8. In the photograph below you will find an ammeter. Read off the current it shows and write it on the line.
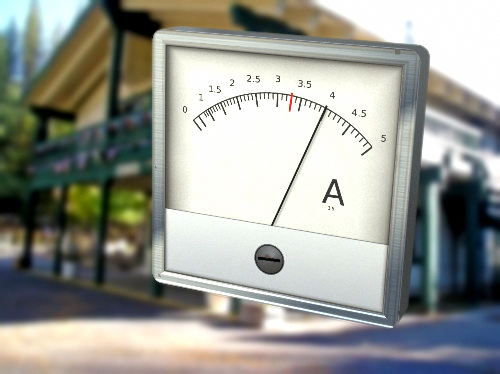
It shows 4 A
